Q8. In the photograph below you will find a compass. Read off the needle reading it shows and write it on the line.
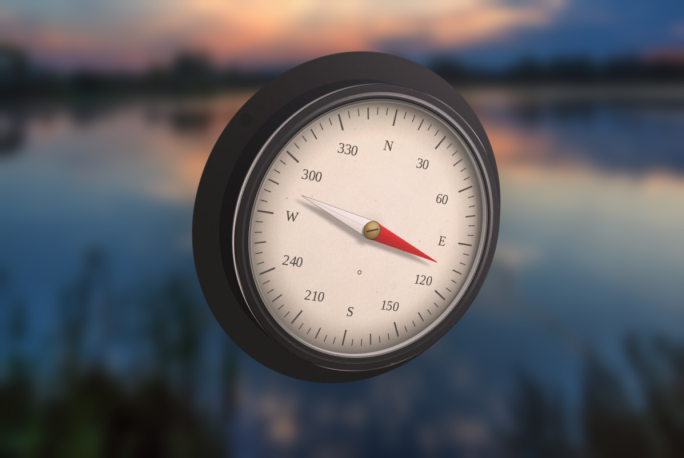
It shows 105 °
